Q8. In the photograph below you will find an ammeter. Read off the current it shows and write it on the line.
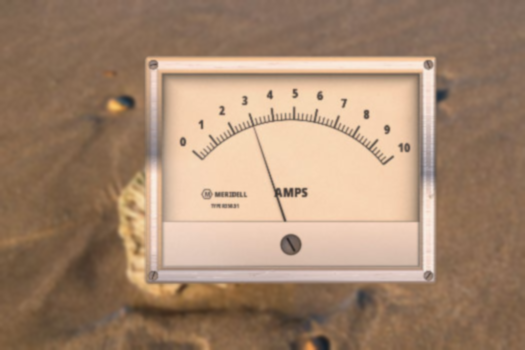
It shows 3 A
